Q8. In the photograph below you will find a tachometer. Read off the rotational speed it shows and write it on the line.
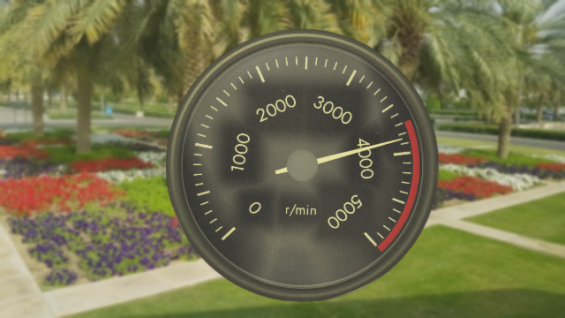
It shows 3850 rpm
